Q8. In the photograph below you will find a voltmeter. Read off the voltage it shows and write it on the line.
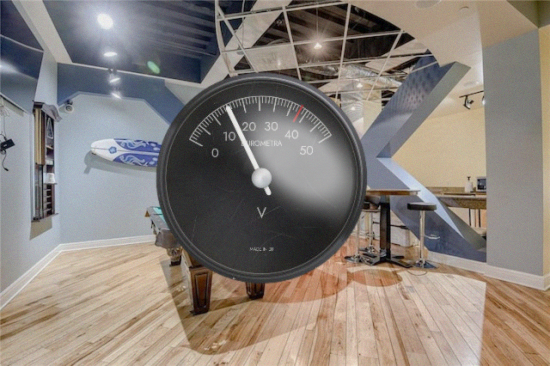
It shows 15 V
